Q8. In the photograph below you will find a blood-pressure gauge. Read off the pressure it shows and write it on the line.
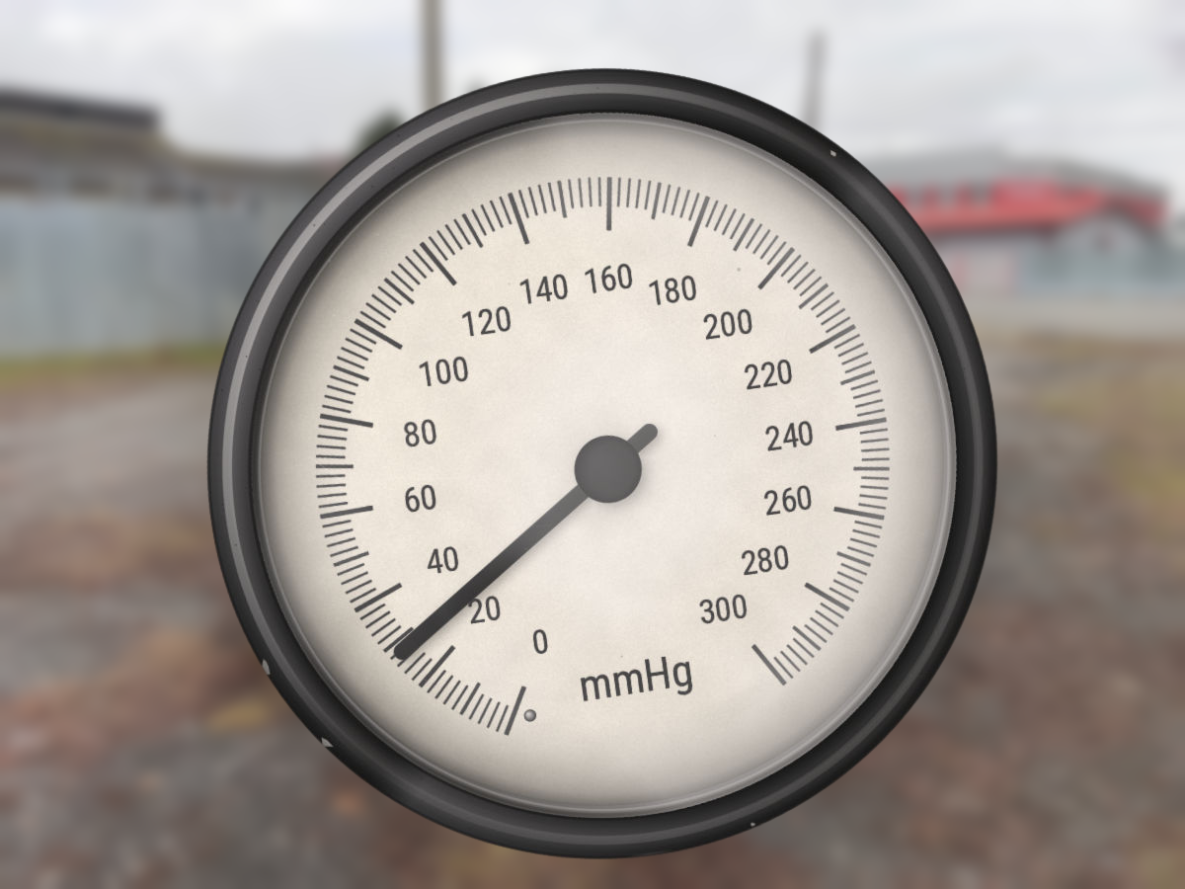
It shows 28 mmHg
